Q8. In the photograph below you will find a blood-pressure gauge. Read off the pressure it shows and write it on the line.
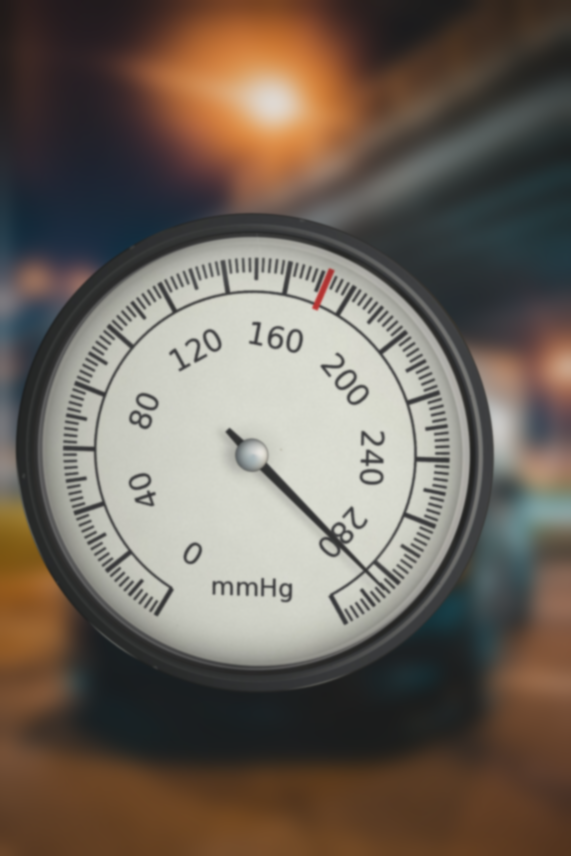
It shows 284 mmHg
